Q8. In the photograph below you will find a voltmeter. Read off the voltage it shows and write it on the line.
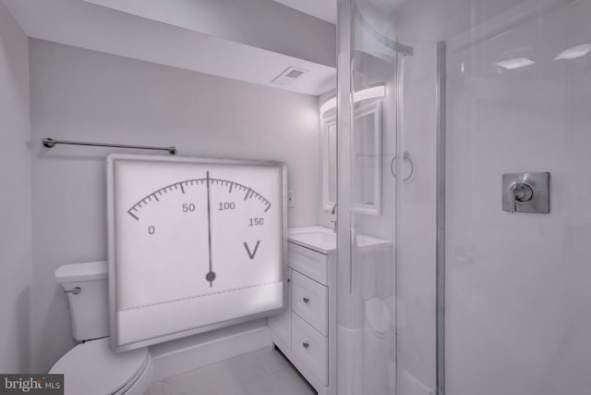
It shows 75 V
